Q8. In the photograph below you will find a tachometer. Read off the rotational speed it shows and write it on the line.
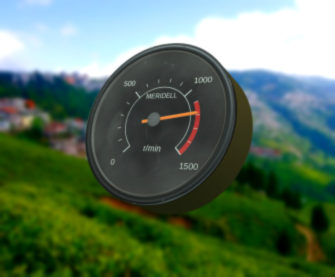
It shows 1200 rpm
